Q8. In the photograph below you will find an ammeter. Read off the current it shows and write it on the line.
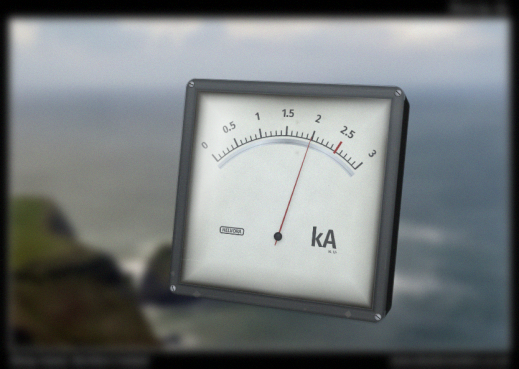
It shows 2 kA
